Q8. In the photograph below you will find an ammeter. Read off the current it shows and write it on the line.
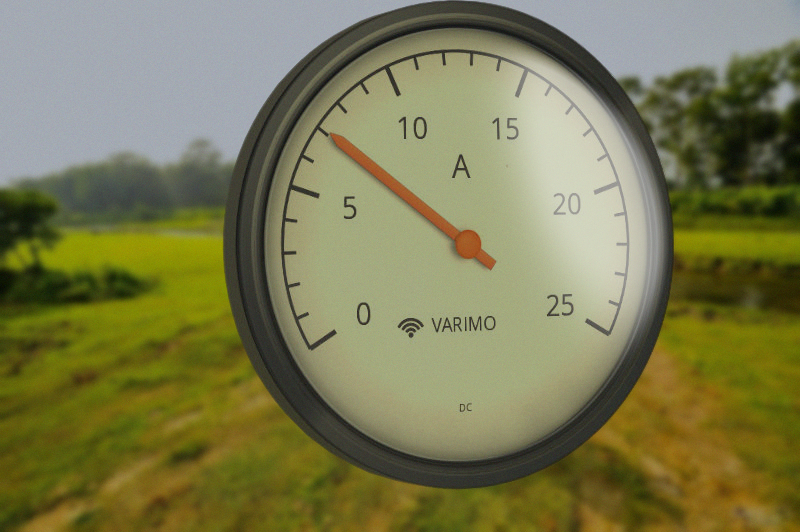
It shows 7 A
